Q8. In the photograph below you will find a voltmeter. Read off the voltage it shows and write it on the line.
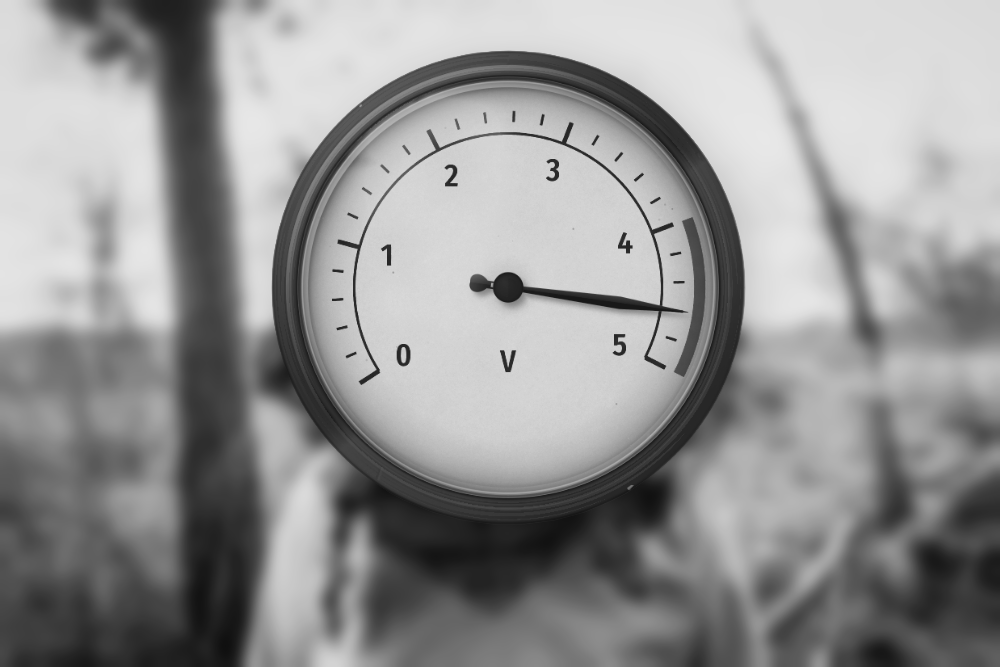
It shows 4.6 V
